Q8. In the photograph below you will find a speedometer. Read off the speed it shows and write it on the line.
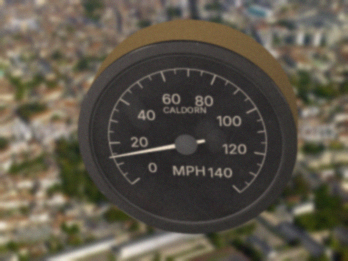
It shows 15 mph
